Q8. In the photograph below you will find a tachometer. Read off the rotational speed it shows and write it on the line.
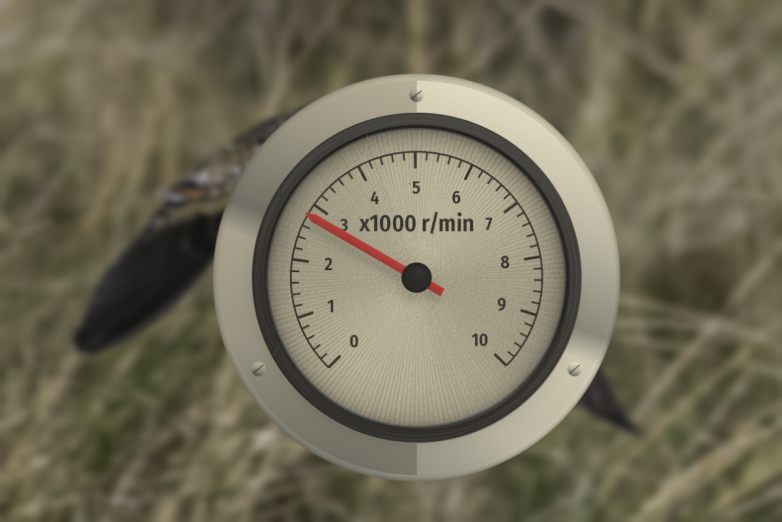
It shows 2800 rpm
